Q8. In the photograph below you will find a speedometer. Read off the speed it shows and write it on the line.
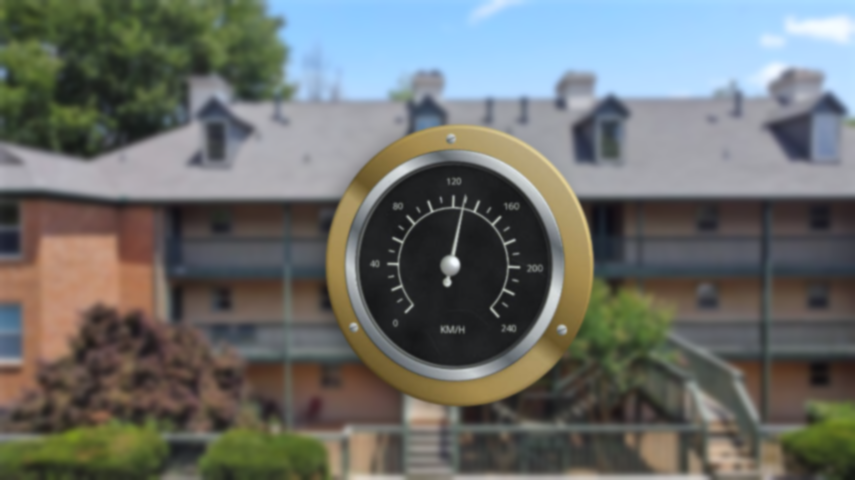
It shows 130 km/h
